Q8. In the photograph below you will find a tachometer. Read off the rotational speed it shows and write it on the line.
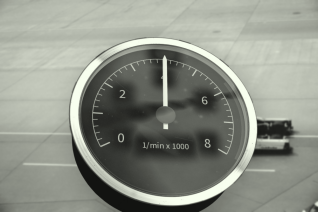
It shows 4000 rpm
